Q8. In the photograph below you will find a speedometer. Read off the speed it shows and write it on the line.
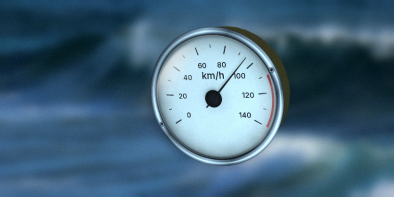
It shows 95 km/h
